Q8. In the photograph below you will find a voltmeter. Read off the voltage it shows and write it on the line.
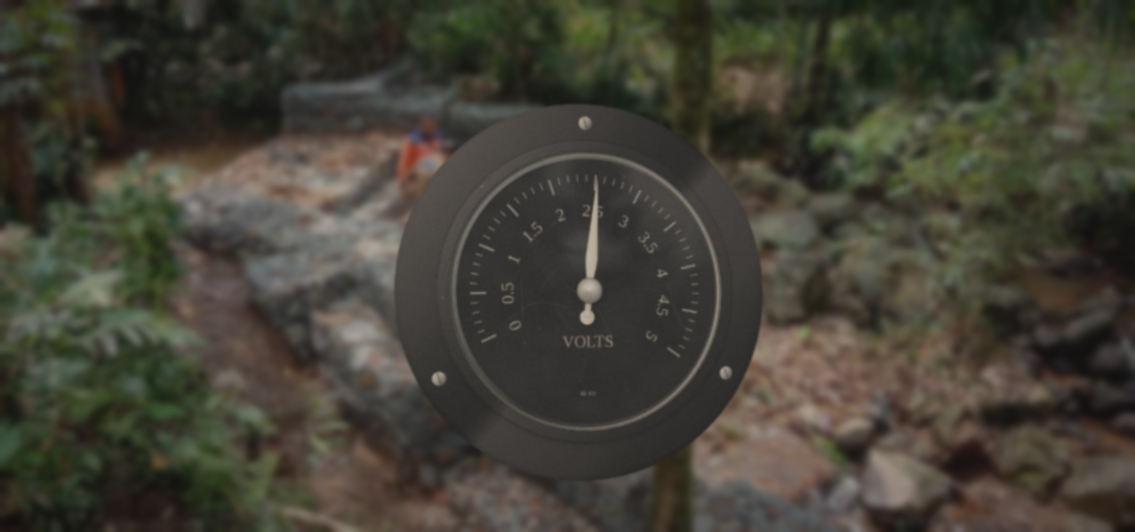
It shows 2.5 V
